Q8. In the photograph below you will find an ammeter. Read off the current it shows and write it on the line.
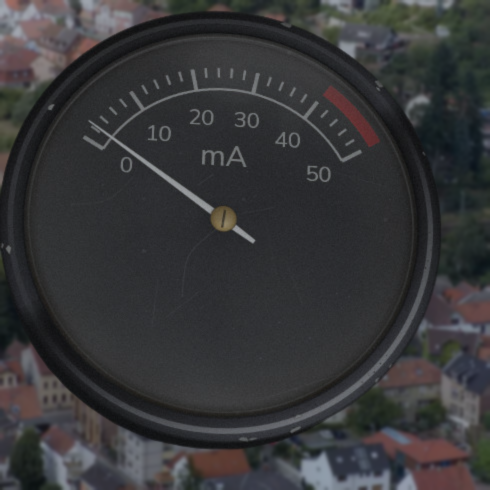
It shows 2 mA
